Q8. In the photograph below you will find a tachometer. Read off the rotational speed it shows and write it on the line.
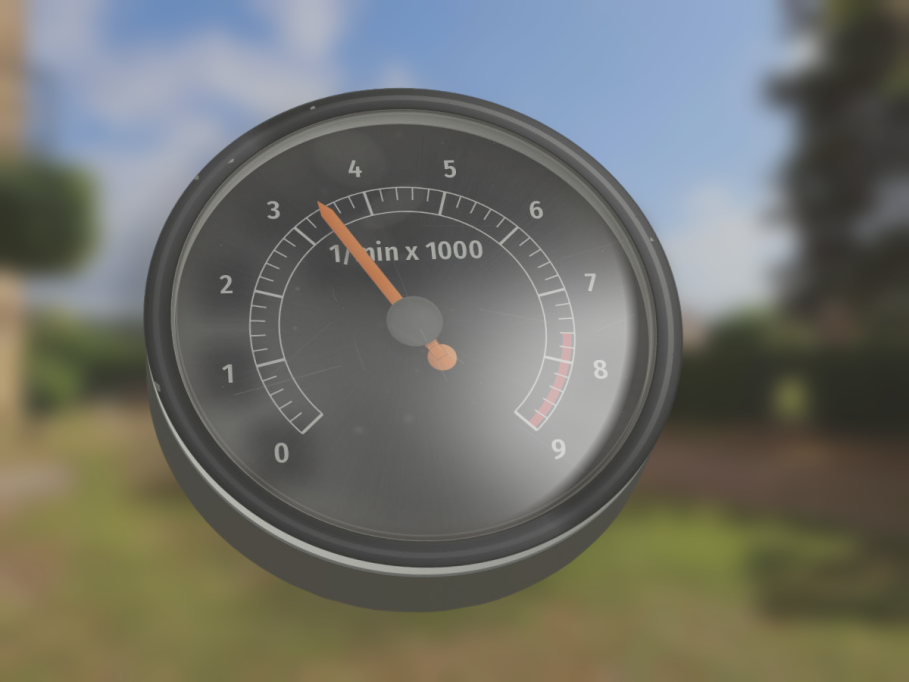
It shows 3400 rpm
